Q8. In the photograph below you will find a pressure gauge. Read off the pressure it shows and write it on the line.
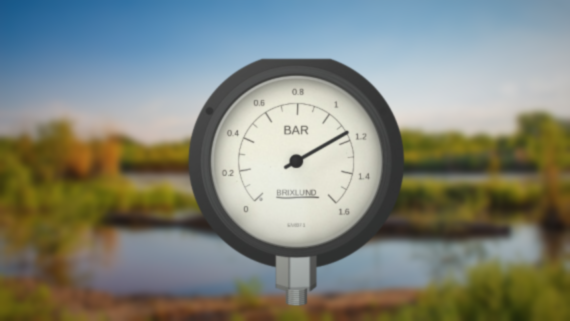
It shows 1.15 bar
